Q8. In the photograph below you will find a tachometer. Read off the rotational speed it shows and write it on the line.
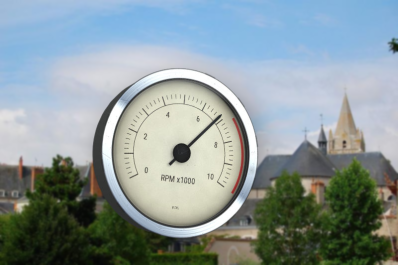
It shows 6800 rpm
